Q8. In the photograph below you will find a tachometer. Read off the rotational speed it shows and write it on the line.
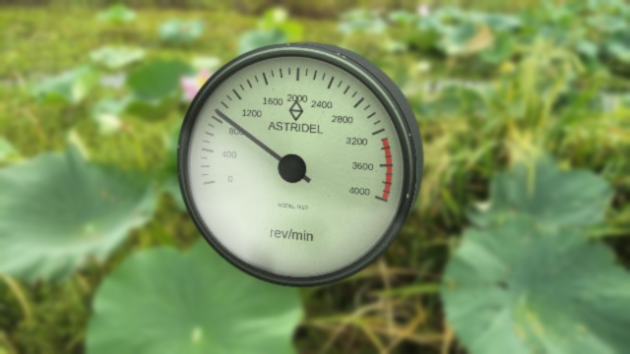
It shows 900 rpm
